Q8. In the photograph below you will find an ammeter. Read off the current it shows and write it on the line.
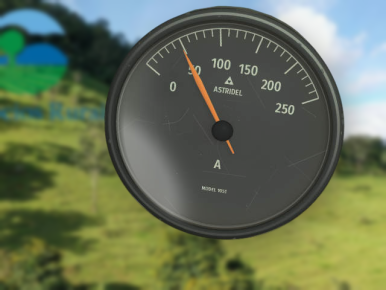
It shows 50 A
